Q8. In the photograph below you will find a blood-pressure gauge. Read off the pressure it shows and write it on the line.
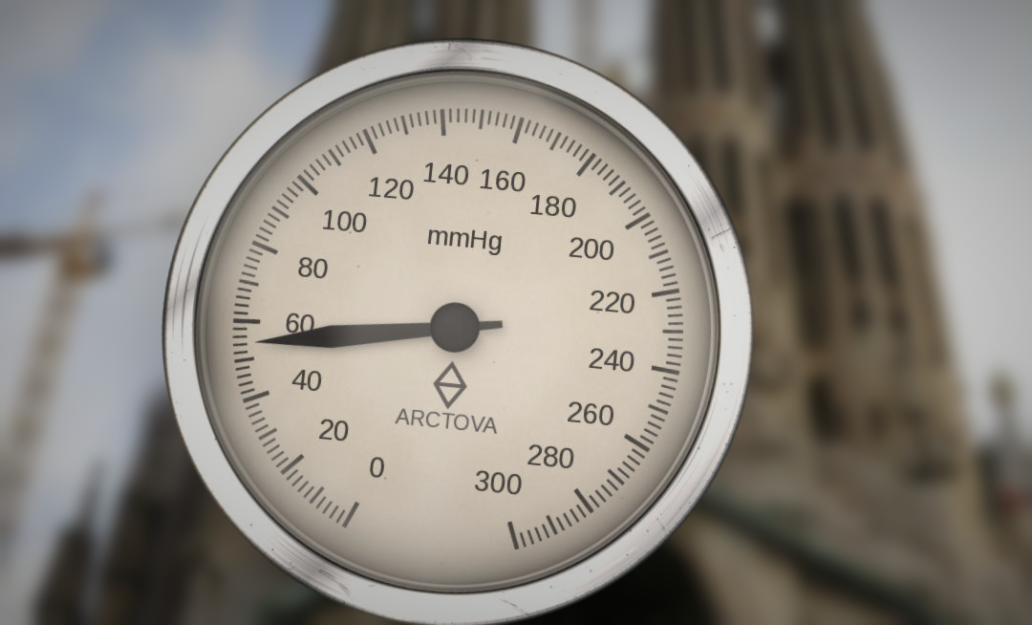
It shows 54 mmHg
